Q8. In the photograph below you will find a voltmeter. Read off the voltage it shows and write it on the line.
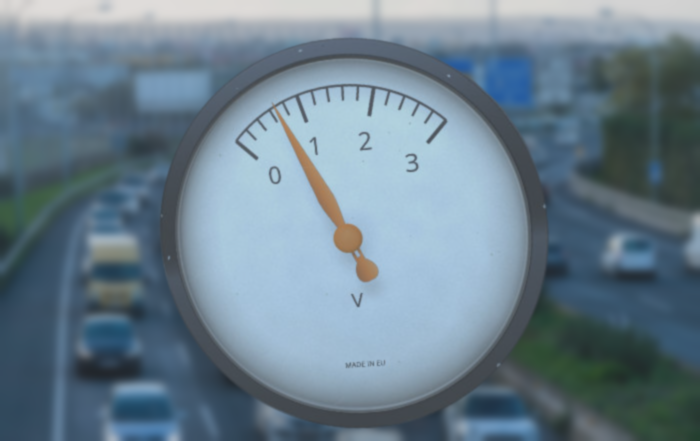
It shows 0.7 V
